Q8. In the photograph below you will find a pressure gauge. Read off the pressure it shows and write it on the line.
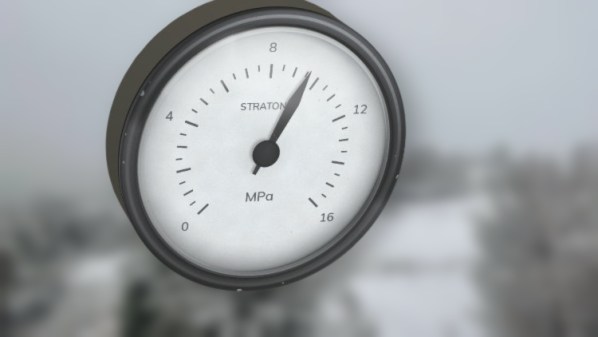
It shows 9.5 MPa
